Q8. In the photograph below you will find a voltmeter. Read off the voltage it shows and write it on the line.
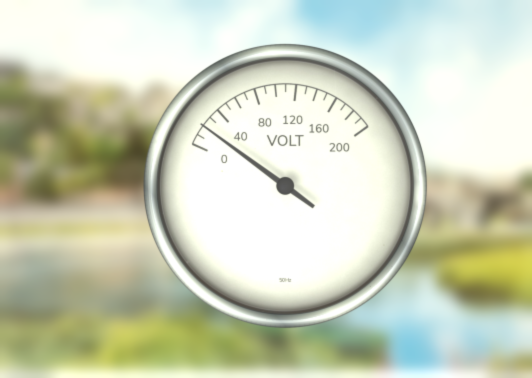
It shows 20 V
